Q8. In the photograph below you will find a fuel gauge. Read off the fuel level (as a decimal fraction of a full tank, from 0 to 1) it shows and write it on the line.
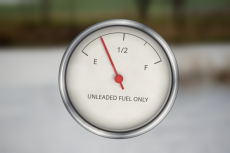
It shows 0.25
